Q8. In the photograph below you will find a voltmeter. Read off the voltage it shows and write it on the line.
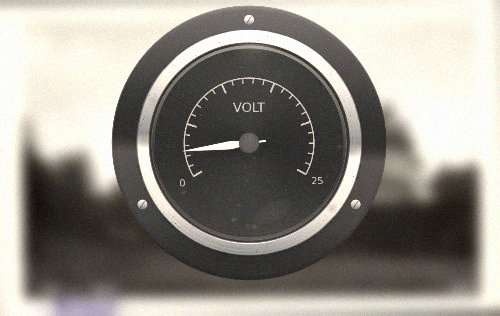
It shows 2.5 V
